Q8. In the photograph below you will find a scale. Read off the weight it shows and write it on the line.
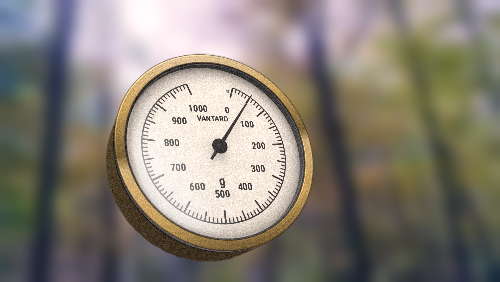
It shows 50 g
